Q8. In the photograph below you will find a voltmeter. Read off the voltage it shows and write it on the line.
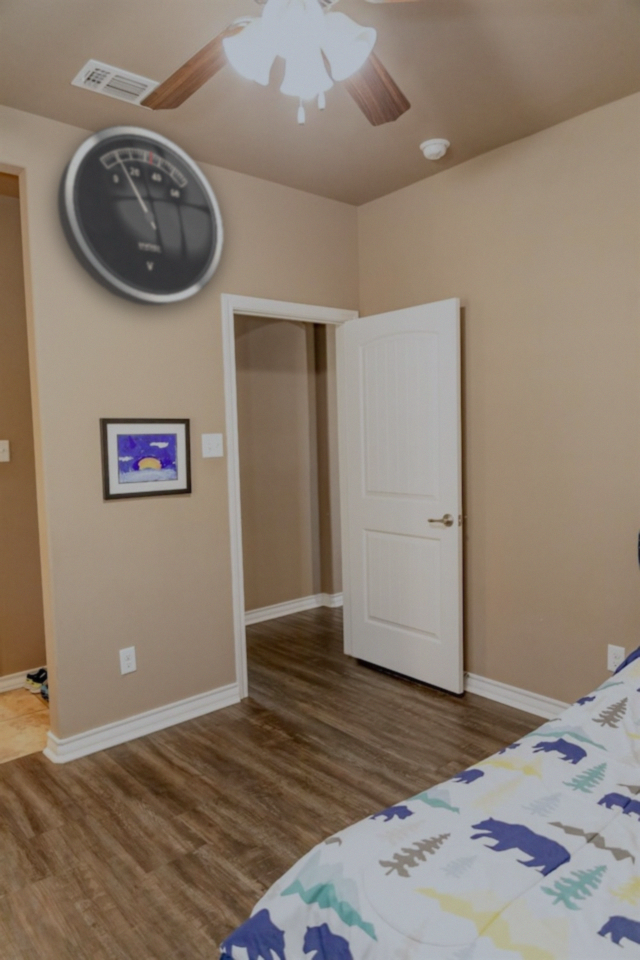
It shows 10 V
